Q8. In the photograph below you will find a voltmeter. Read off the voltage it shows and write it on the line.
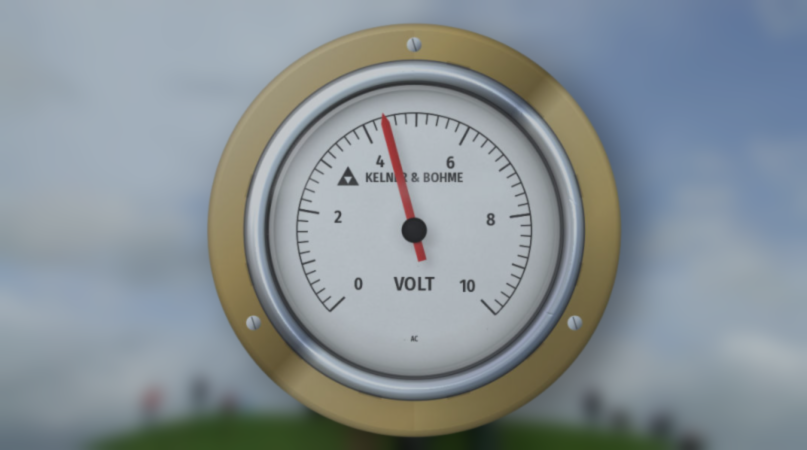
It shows 4.4 V
